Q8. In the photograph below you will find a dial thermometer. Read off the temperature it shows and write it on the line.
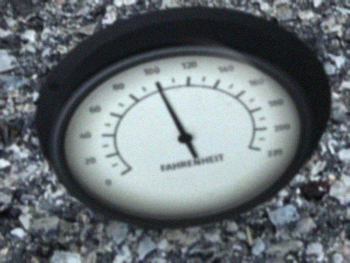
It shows 100 °F
